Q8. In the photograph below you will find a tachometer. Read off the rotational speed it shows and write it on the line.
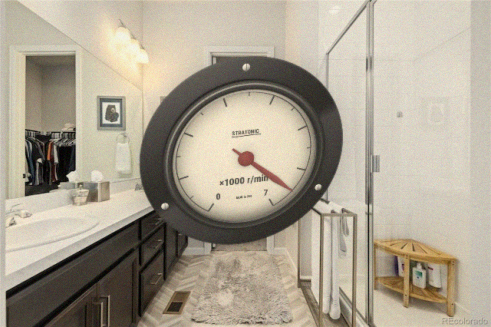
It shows 6500 rpm
